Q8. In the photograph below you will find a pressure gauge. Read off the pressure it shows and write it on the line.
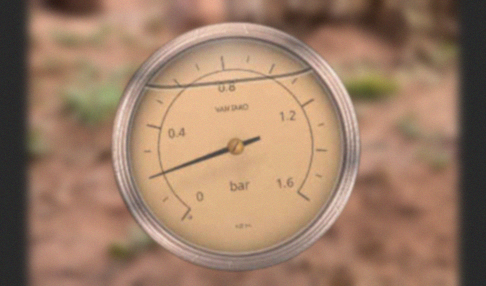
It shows 0.2 bar
